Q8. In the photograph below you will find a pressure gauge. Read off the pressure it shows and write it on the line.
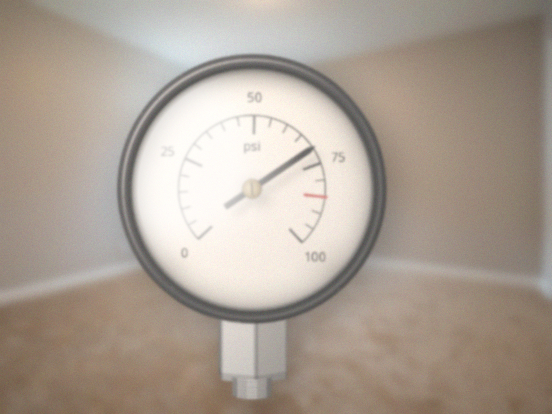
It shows 70 psi
